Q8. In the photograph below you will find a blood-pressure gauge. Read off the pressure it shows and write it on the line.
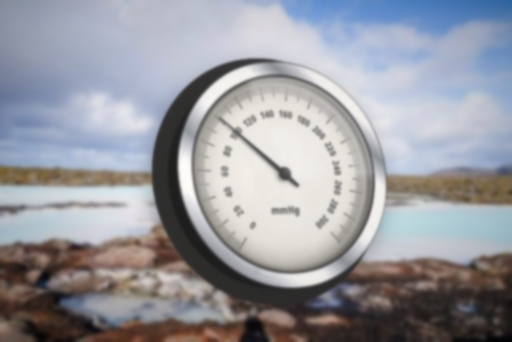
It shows 100 mmHg
